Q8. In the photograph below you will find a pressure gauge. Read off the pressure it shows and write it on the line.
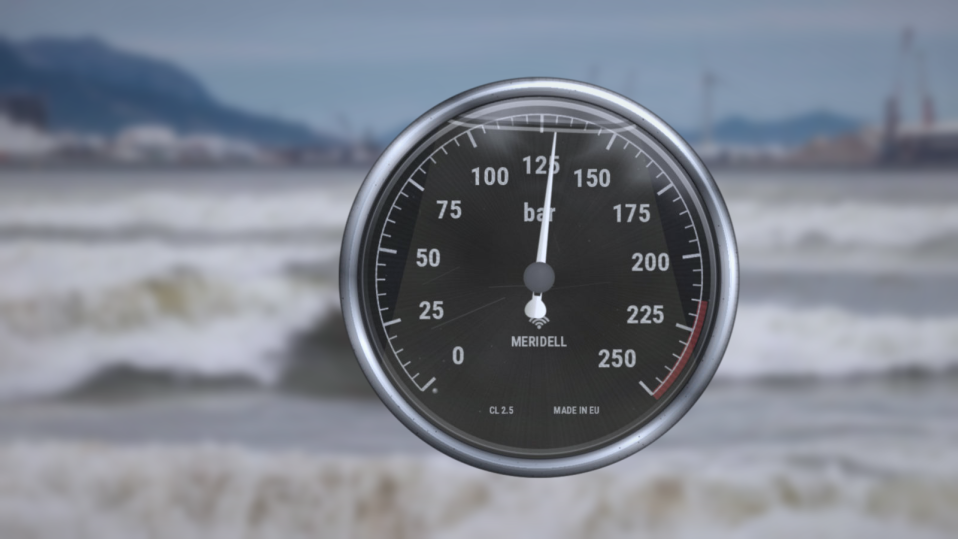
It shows 130 bar
